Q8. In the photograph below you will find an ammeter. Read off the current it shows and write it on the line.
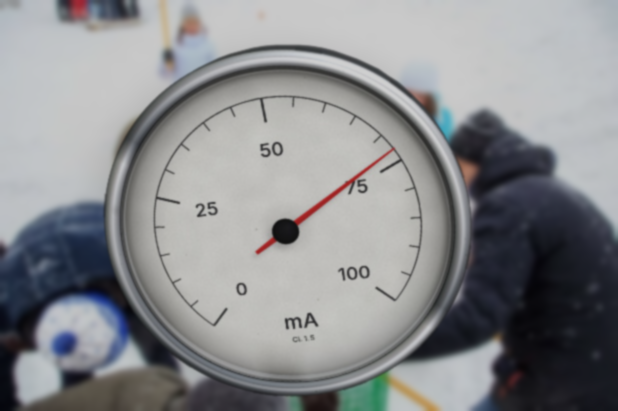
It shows 72.5 mA
